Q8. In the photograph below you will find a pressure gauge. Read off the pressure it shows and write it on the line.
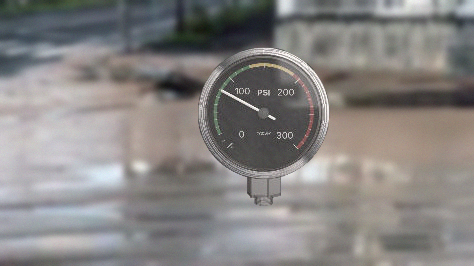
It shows 80 psi
